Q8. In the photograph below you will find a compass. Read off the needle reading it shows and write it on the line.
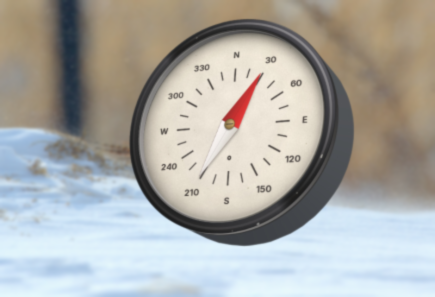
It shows 30 °
